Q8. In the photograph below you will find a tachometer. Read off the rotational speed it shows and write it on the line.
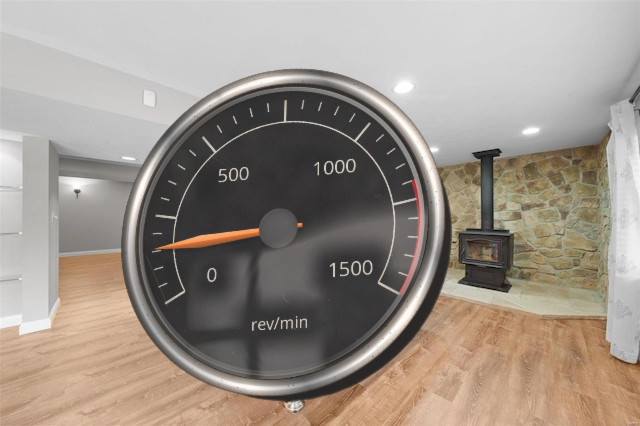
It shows 150 rpm
